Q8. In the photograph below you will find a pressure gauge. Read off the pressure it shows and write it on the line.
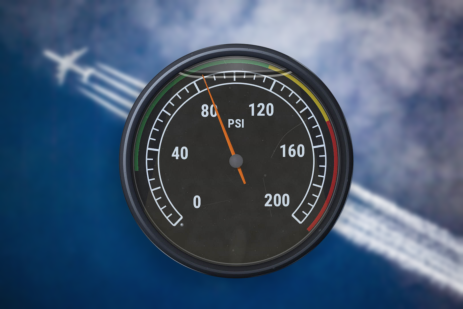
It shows 85 psi
